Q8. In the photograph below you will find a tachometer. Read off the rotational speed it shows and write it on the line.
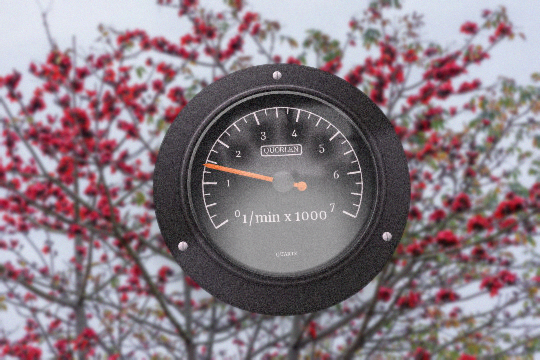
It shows 1375 rpm
